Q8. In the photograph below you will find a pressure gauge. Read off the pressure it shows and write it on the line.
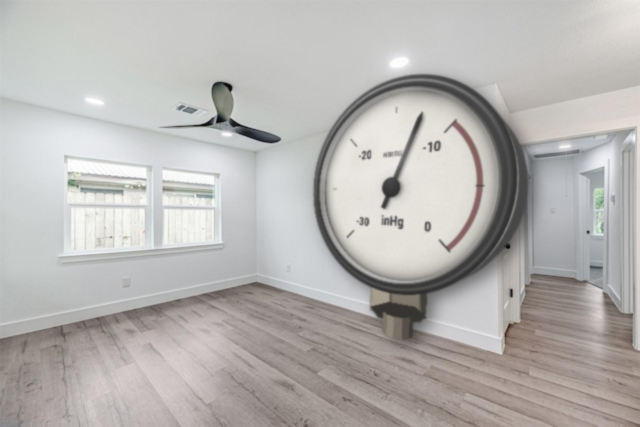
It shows -12.5 inHg
